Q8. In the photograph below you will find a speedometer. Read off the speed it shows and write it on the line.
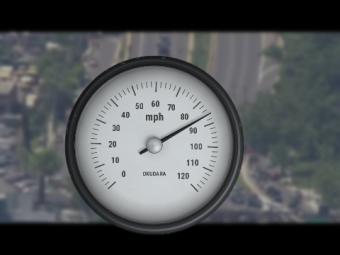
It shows 86 mph
